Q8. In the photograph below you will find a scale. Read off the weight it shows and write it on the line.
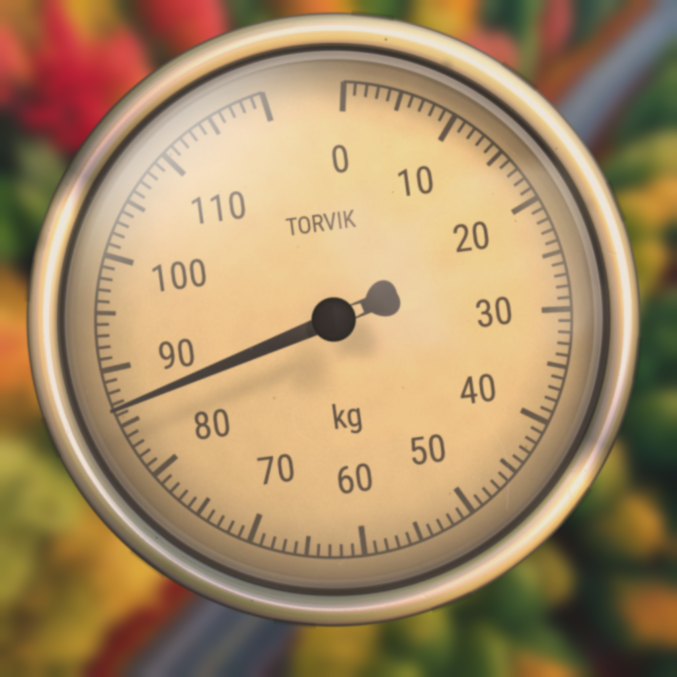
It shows 86.5 kg
